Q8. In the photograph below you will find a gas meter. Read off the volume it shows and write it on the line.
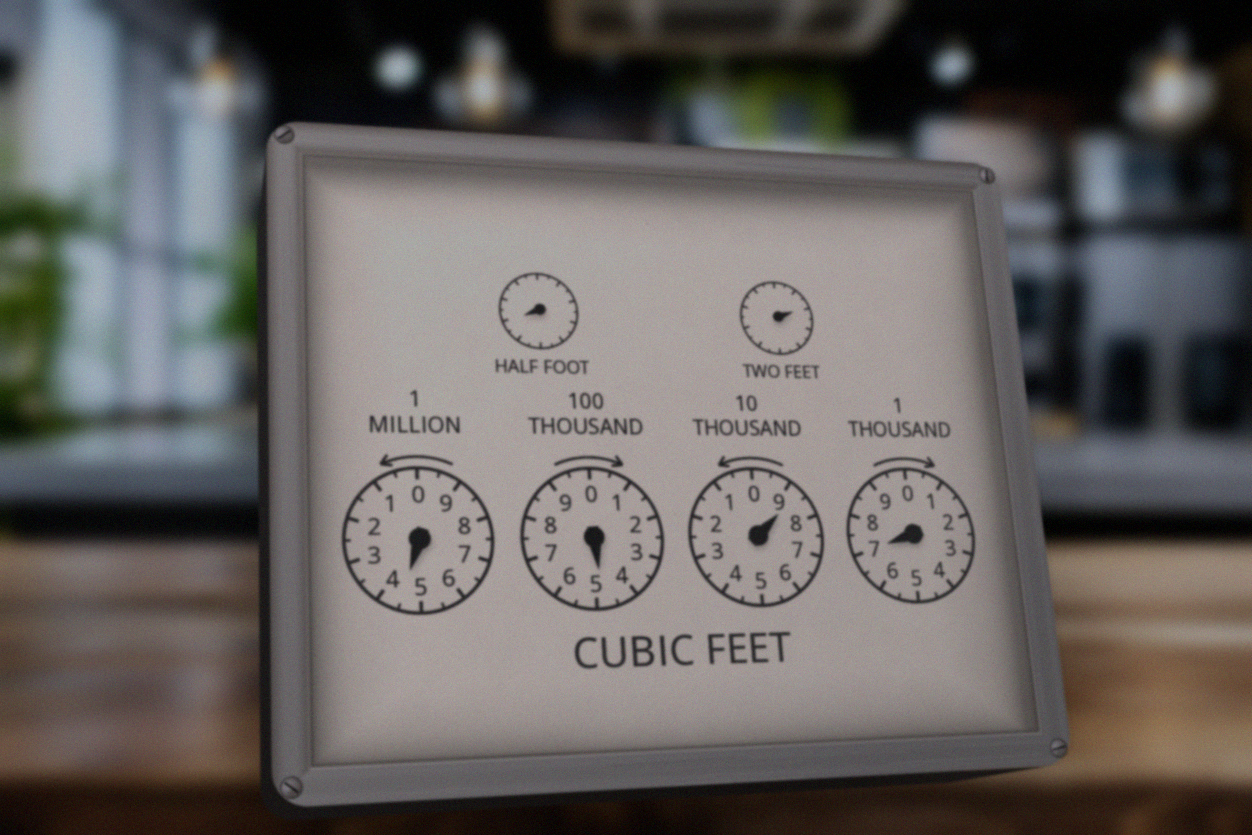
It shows 448700 ft³
